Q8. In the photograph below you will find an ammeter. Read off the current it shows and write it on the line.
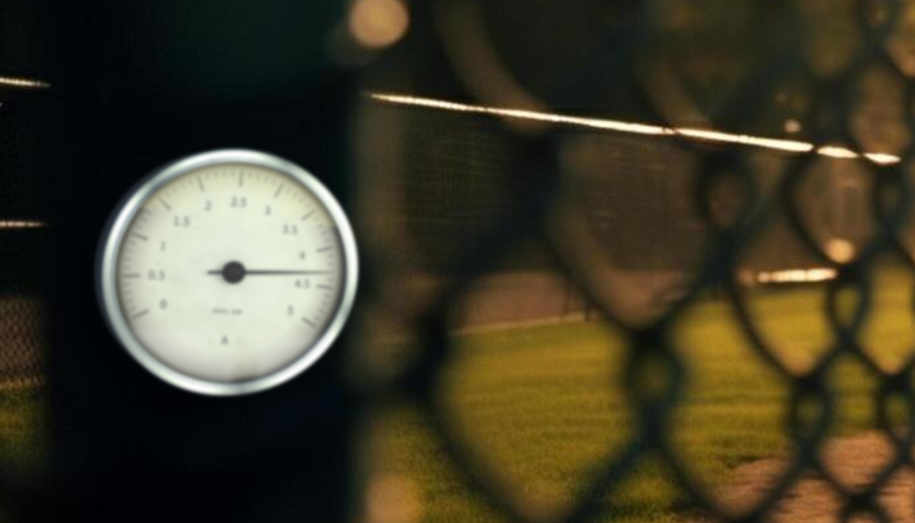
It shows 4.3 A
